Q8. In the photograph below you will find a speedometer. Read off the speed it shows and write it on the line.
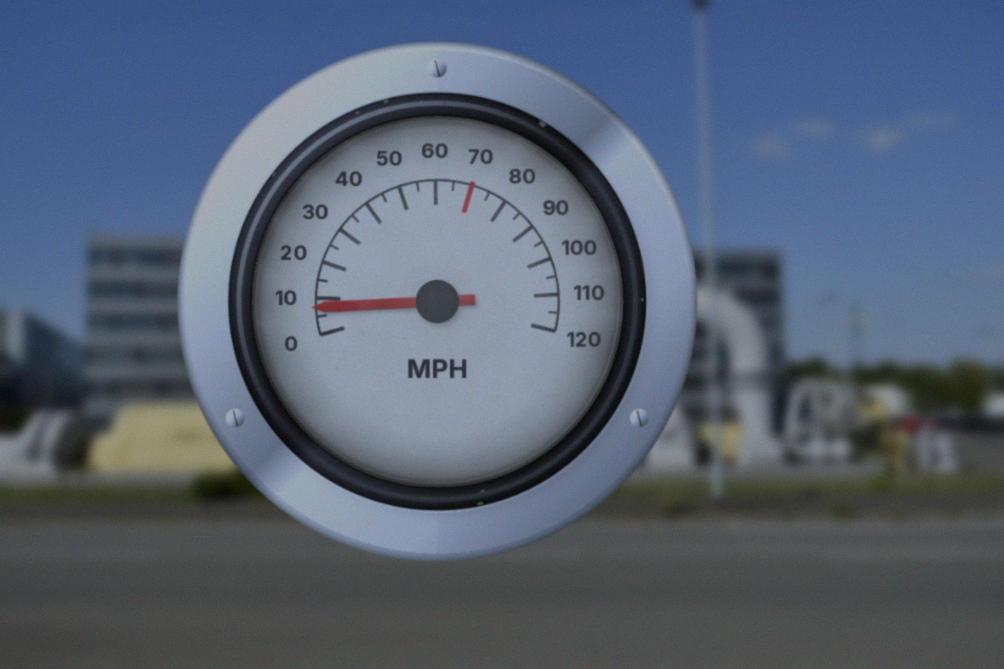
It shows 7.5 mph
